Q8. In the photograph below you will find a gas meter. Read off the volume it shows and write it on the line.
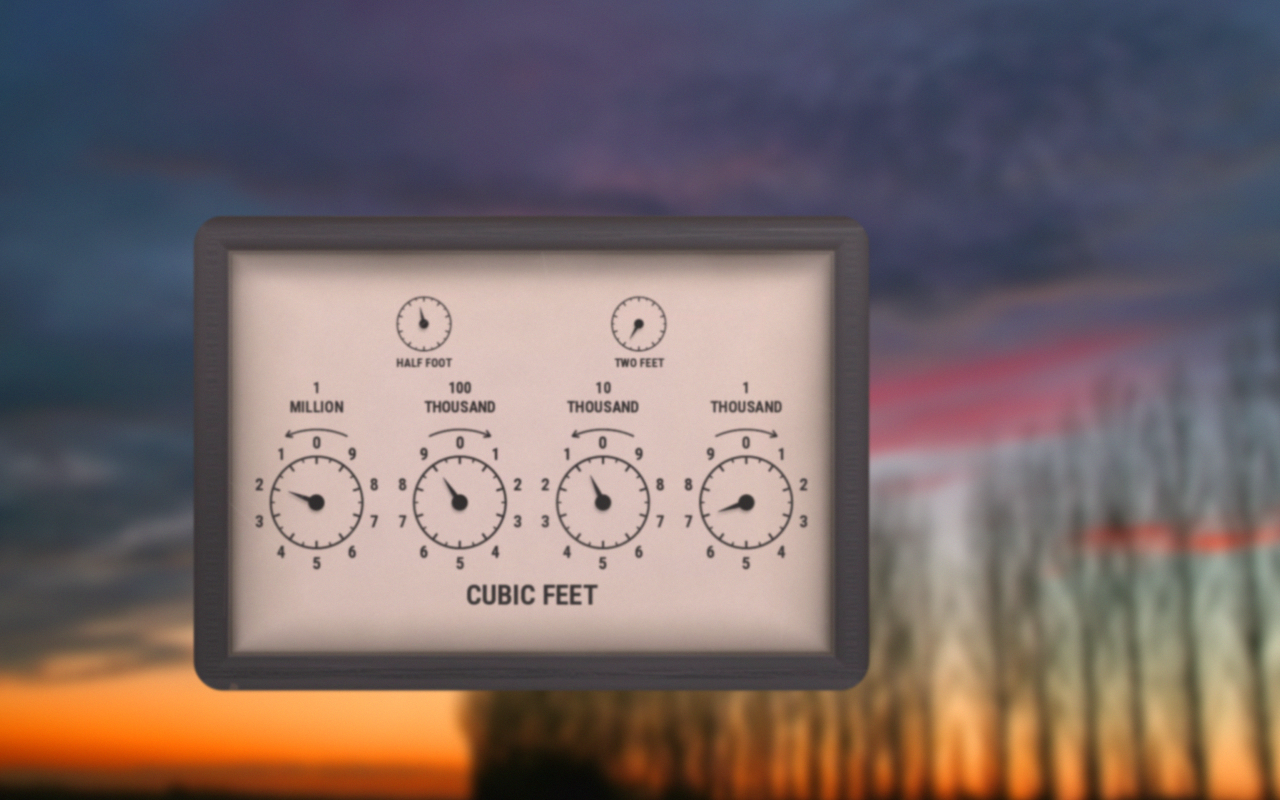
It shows 190700 ft³
